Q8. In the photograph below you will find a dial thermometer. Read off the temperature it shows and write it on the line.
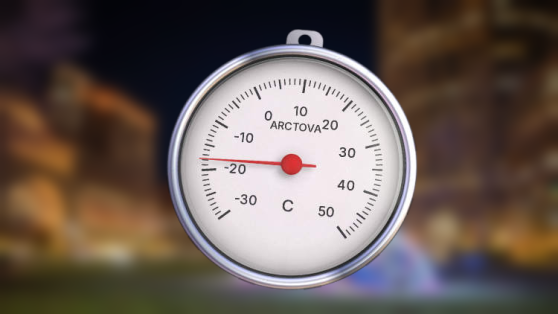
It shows -18 °C
